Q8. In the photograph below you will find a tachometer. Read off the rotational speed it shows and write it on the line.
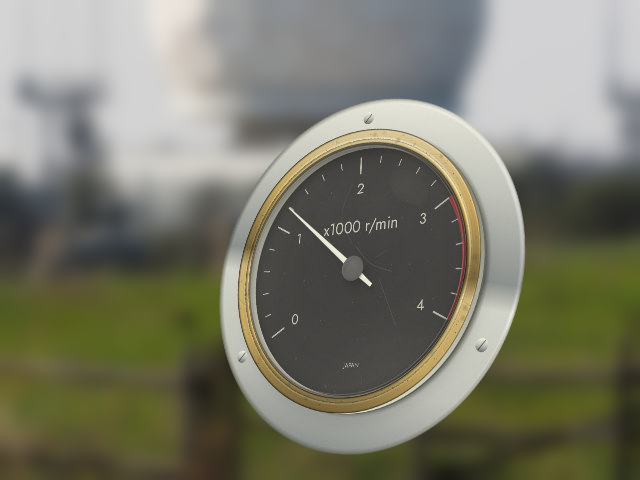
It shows 1200 rpm
